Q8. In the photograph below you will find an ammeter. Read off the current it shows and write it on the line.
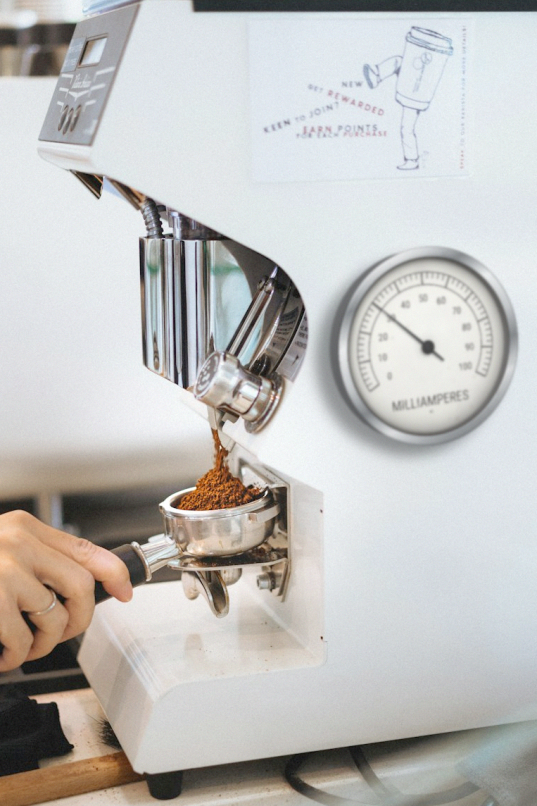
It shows 30 mA
